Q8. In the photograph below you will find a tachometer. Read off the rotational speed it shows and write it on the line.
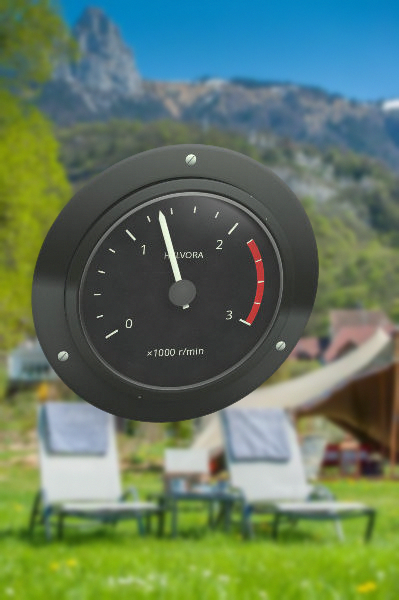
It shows 1300 rpm
